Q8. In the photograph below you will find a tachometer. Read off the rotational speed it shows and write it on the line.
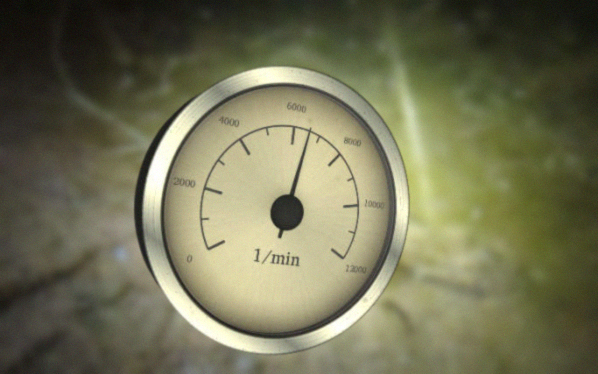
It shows 6500 rpm
